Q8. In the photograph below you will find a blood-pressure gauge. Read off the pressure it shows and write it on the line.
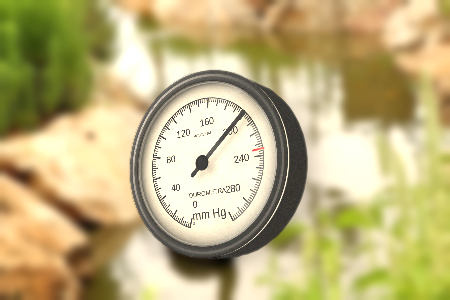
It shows 200 mmHg
